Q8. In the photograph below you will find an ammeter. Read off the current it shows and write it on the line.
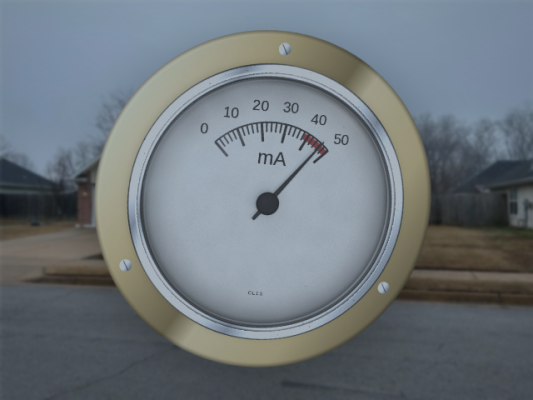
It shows 46 mA
